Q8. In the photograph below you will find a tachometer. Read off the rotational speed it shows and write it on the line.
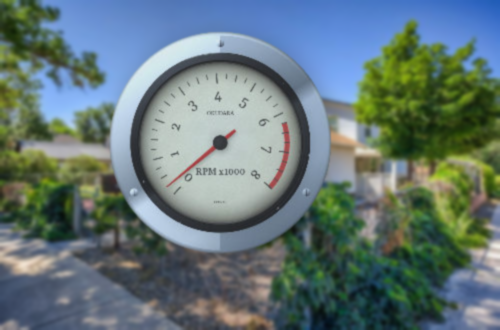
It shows 250 rpm
